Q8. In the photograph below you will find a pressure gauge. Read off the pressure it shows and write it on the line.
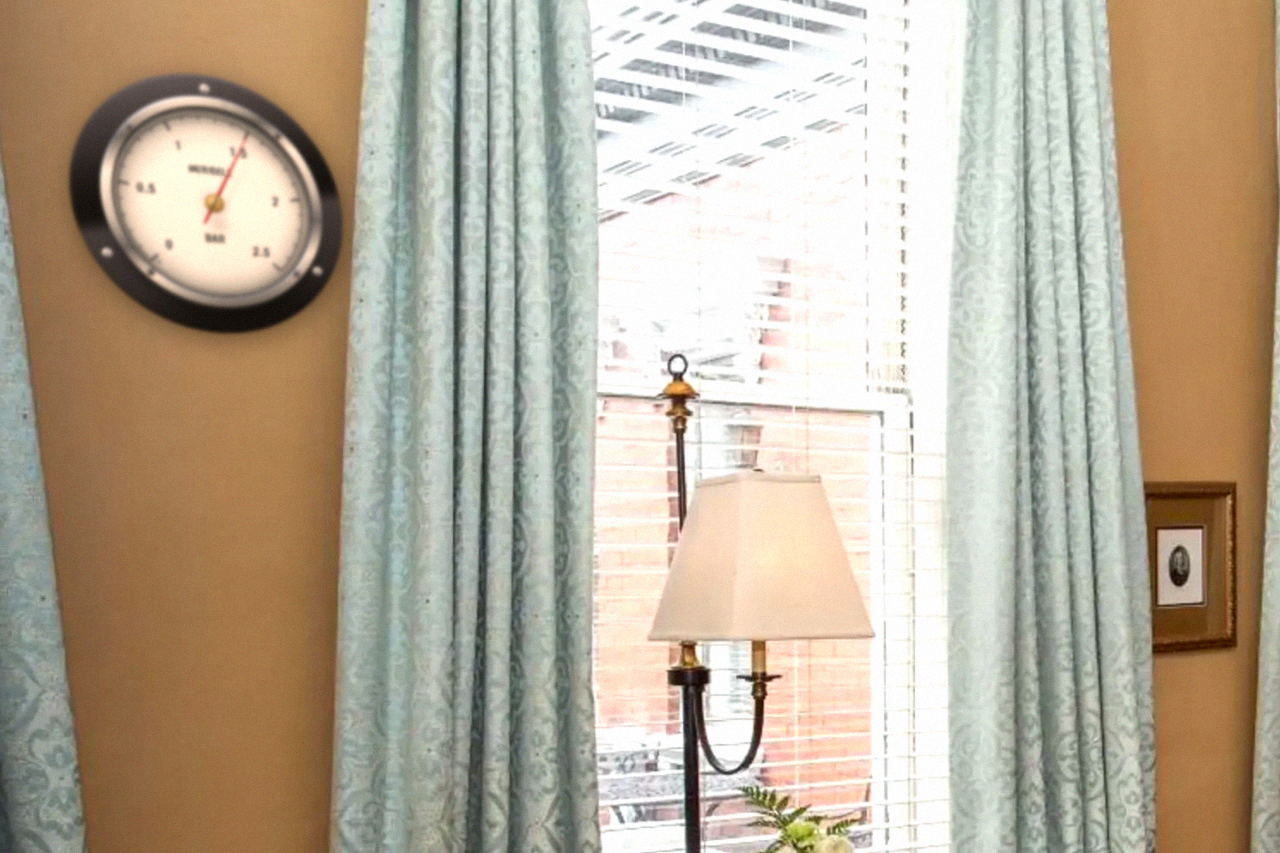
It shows 1.5 bar
